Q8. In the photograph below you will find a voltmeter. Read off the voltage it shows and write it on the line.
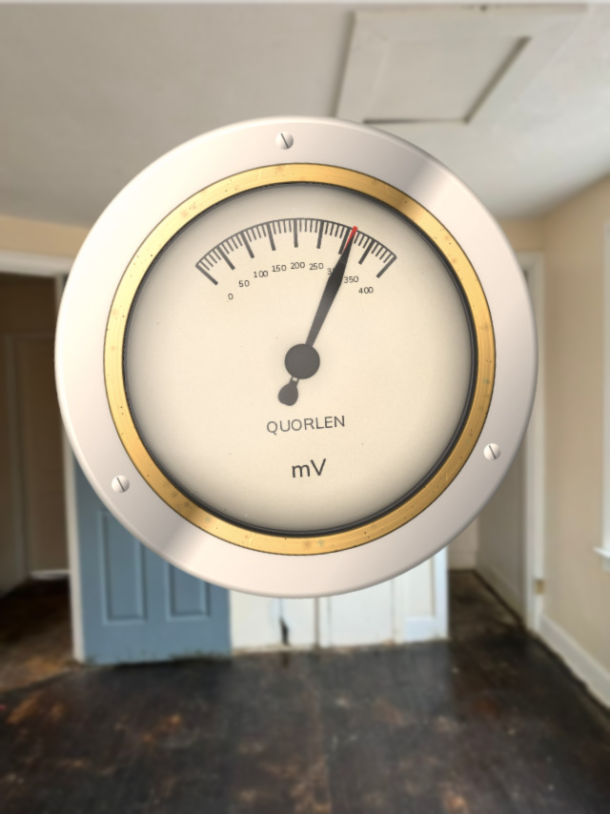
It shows 310 mV
